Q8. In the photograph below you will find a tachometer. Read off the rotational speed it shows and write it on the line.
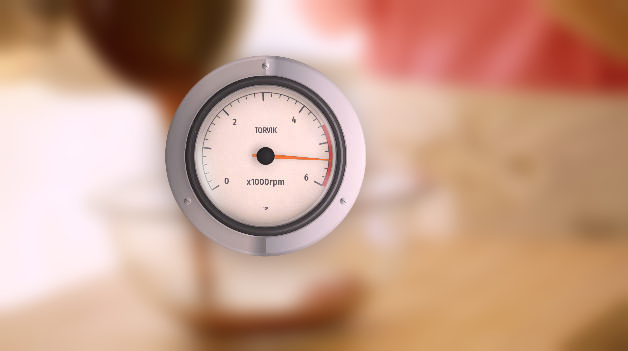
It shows 5400 rpm
